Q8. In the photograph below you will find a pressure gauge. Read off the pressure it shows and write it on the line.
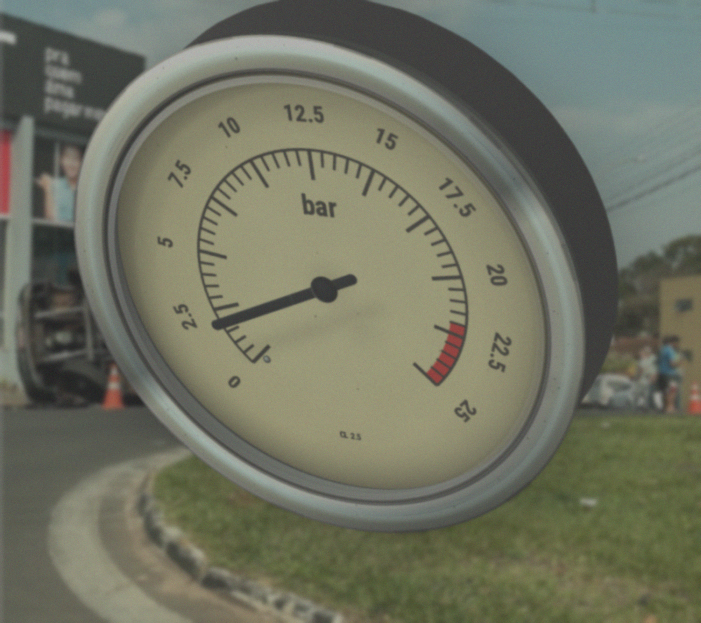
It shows 2 bar
